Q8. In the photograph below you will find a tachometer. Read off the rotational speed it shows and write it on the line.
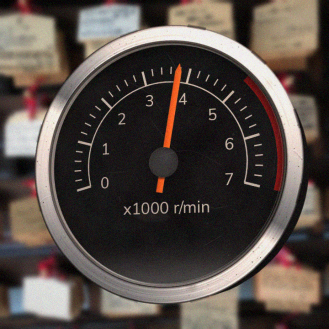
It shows 3800 rpm
